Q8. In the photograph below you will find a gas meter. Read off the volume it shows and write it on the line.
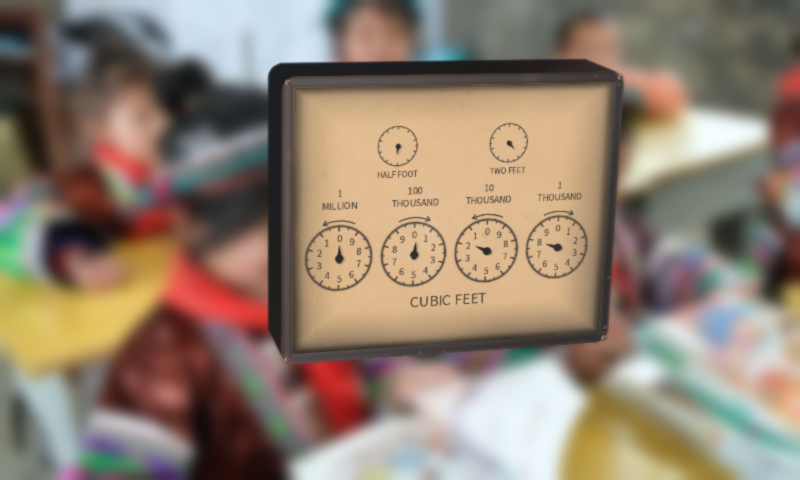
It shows 1800 ft³
